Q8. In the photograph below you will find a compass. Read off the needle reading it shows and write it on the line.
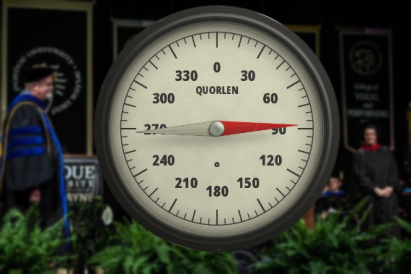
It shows 87.5 °
